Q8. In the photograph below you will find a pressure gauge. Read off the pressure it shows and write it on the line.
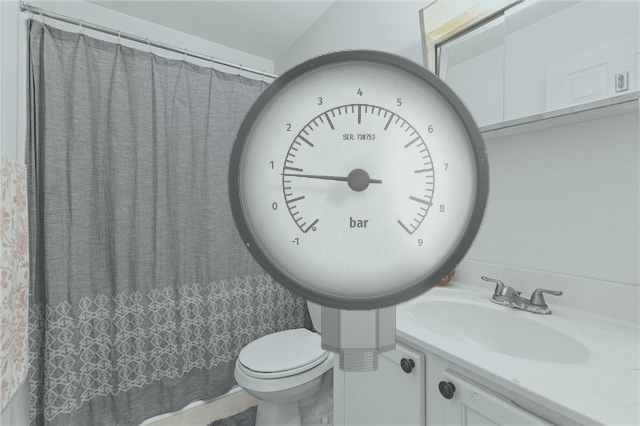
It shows 0.8 bar
